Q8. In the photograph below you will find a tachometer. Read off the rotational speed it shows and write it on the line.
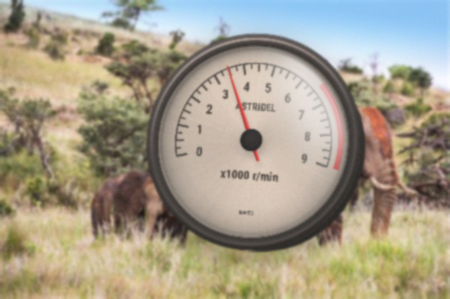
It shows 3500 rpm
